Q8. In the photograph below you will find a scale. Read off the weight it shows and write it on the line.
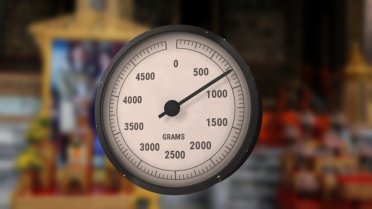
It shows 800 g
